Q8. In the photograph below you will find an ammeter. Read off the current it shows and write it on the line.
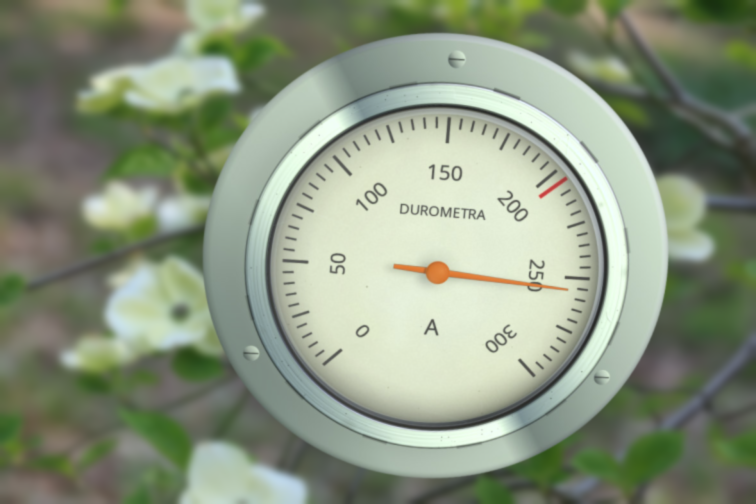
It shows 255 A
